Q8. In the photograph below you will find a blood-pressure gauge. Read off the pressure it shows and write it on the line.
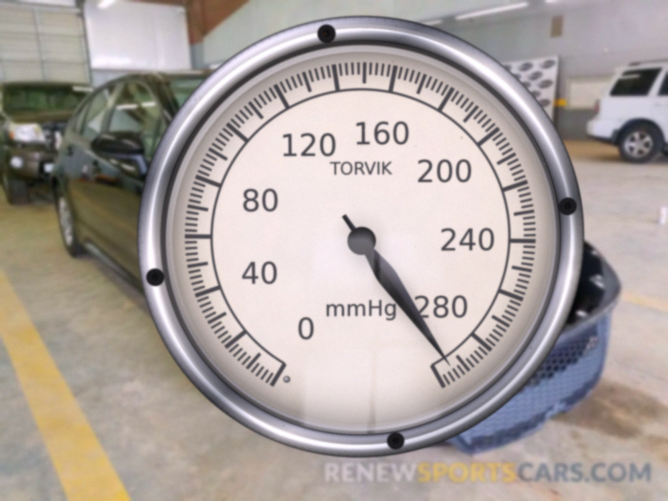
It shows 294 mmHg
